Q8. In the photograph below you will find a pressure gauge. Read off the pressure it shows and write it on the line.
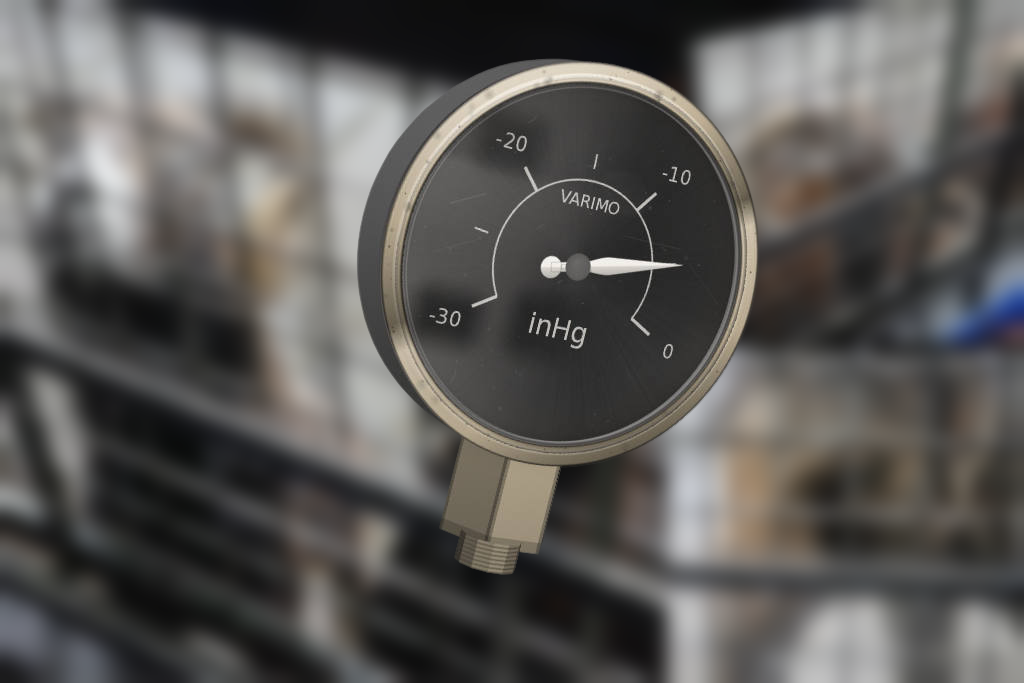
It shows -5 inHg
